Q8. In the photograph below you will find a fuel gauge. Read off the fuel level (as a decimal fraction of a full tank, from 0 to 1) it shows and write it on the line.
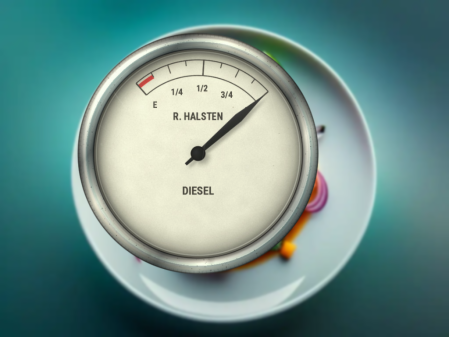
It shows 1
